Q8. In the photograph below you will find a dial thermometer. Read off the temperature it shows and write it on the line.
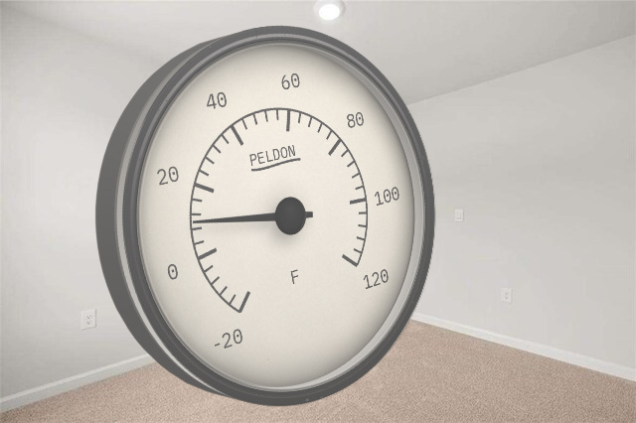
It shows 10 °F
